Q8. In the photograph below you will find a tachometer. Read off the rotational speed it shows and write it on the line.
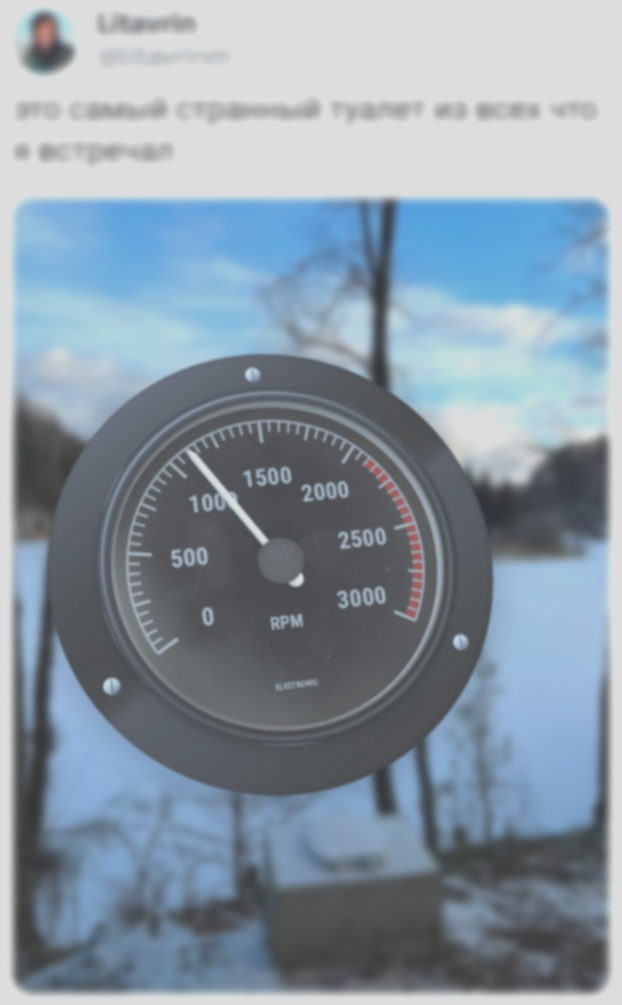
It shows 1100 rpm
